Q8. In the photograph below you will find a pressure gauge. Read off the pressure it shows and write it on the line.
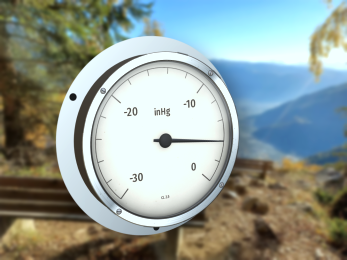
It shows -4 inHg
